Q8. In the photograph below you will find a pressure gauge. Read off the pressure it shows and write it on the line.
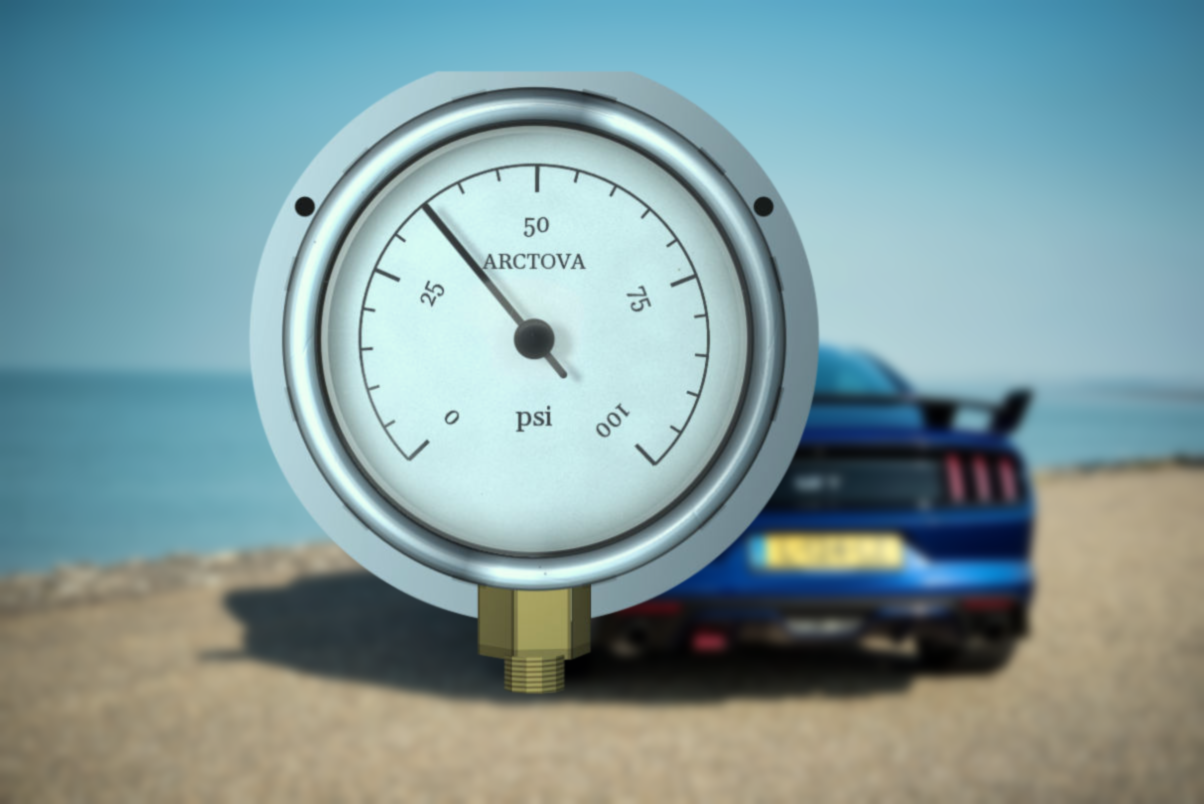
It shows 35 psi
